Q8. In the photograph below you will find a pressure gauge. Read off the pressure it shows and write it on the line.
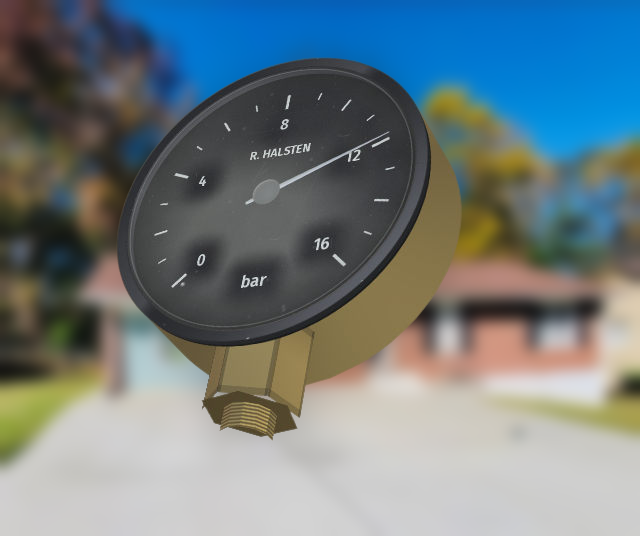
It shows 12 bar
